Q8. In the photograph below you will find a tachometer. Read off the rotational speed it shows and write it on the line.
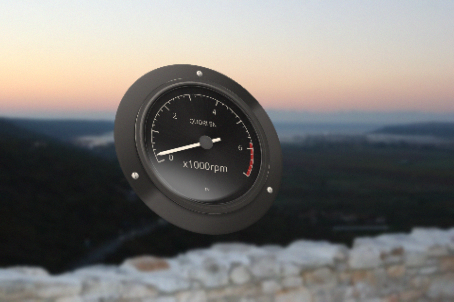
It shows 200 rpm
